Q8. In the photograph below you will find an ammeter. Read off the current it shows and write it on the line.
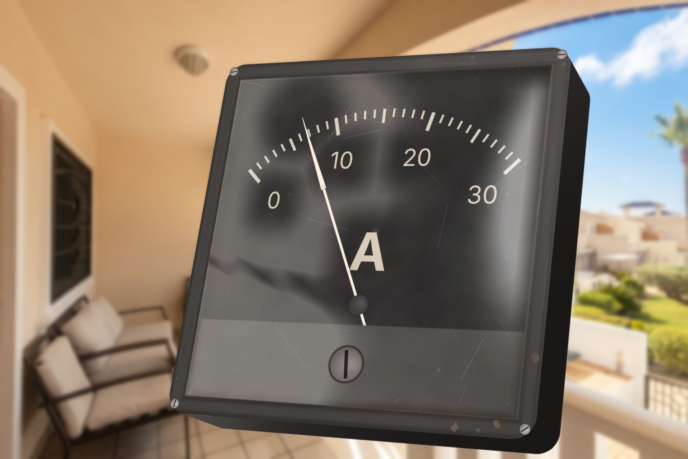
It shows 7 A
